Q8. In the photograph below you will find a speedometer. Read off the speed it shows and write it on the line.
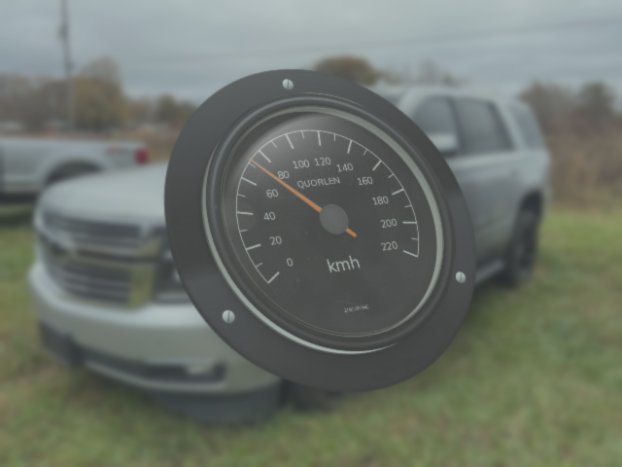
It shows 70 km/h
